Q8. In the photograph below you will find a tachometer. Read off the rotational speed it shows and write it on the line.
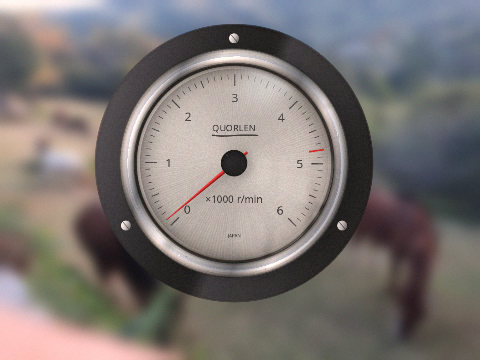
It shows 100 rpm
